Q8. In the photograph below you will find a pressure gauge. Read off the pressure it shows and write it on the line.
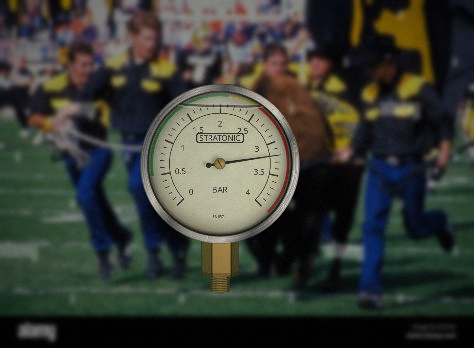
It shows 3.2 bar
